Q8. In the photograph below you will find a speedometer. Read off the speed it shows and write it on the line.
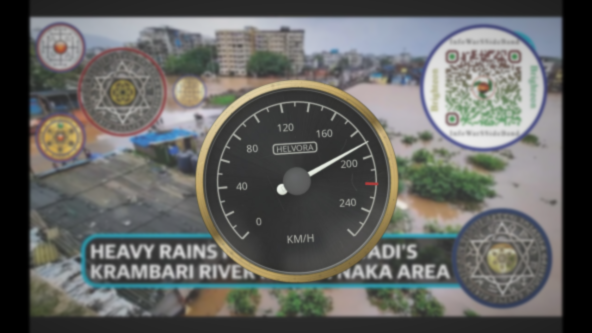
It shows 190 km/h
